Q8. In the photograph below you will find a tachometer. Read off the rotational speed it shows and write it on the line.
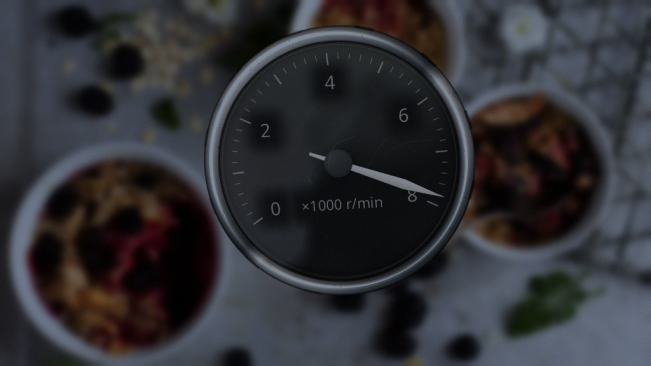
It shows 7800 rpm
